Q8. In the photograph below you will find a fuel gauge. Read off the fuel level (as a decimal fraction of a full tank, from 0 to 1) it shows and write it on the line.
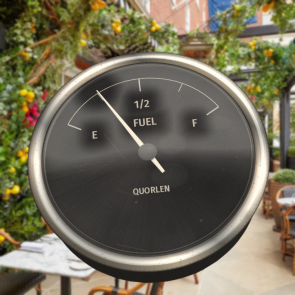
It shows 0.25
